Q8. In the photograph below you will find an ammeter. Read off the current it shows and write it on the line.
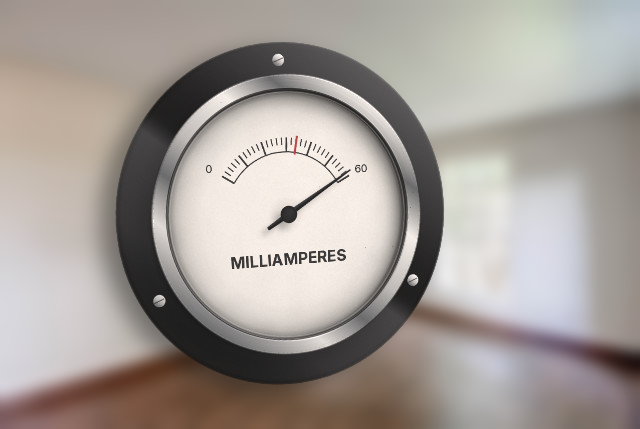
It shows 58 mA
